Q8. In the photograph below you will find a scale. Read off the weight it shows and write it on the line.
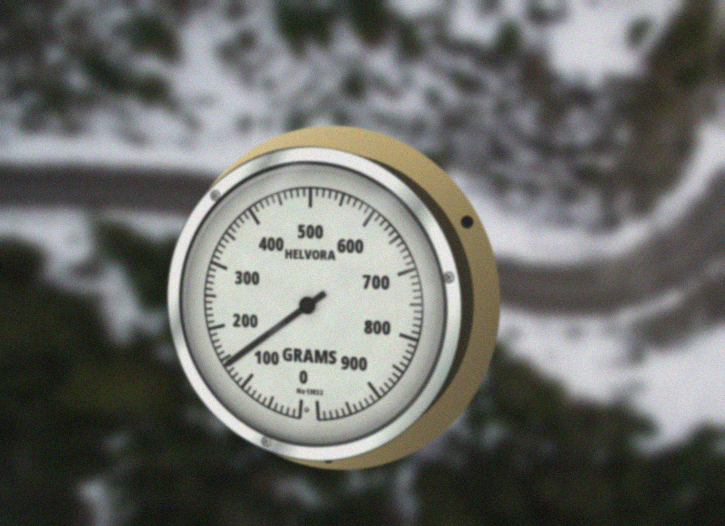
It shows 140 g
